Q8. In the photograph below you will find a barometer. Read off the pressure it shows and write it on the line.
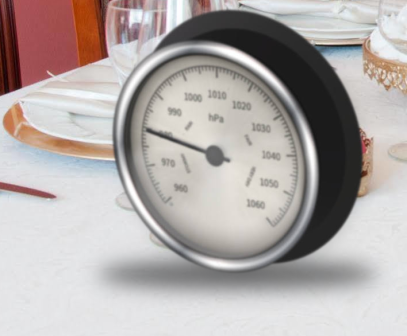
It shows 980 hPa
